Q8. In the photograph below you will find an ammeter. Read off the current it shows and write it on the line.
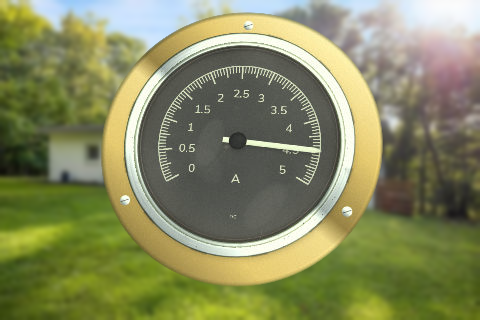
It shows 4.5 A
